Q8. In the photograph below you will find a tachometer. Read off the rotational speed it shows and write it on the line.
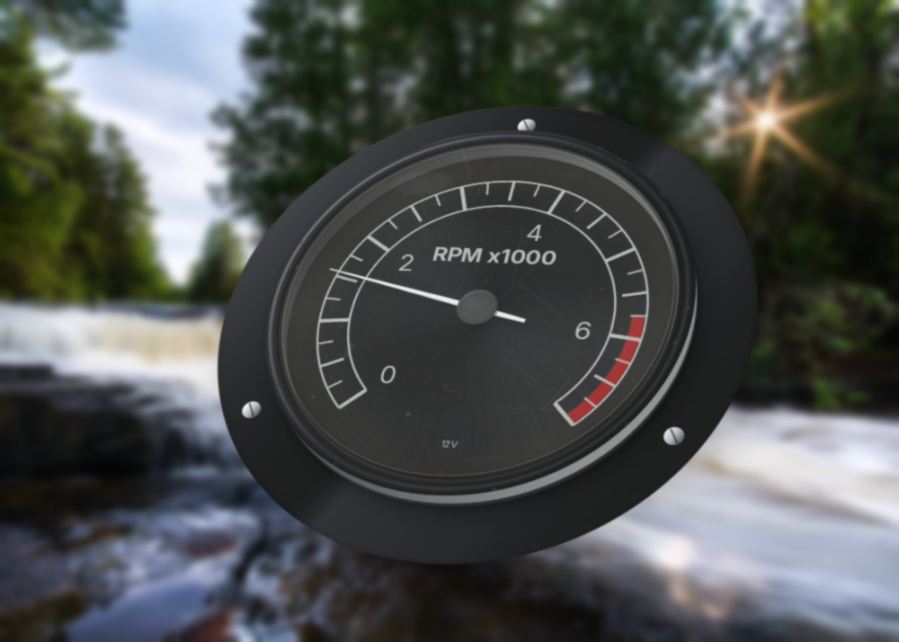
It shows 1500 rpm
